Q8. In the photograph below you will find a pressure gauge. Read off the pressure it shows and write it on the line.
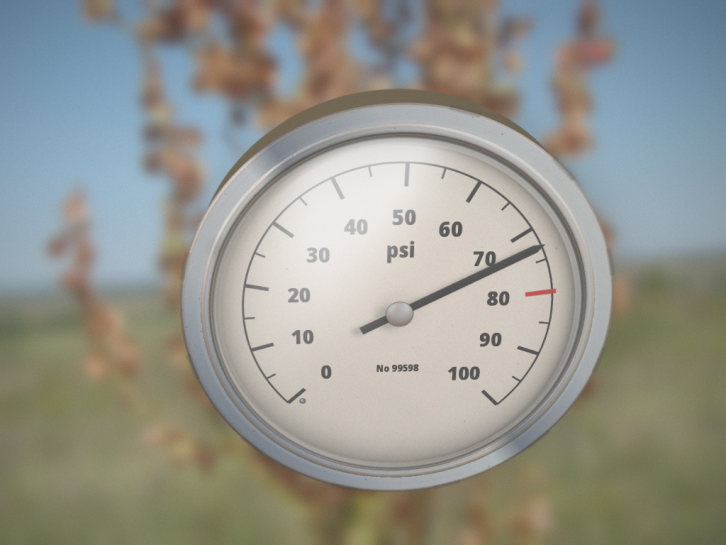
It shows 72.5 psi
